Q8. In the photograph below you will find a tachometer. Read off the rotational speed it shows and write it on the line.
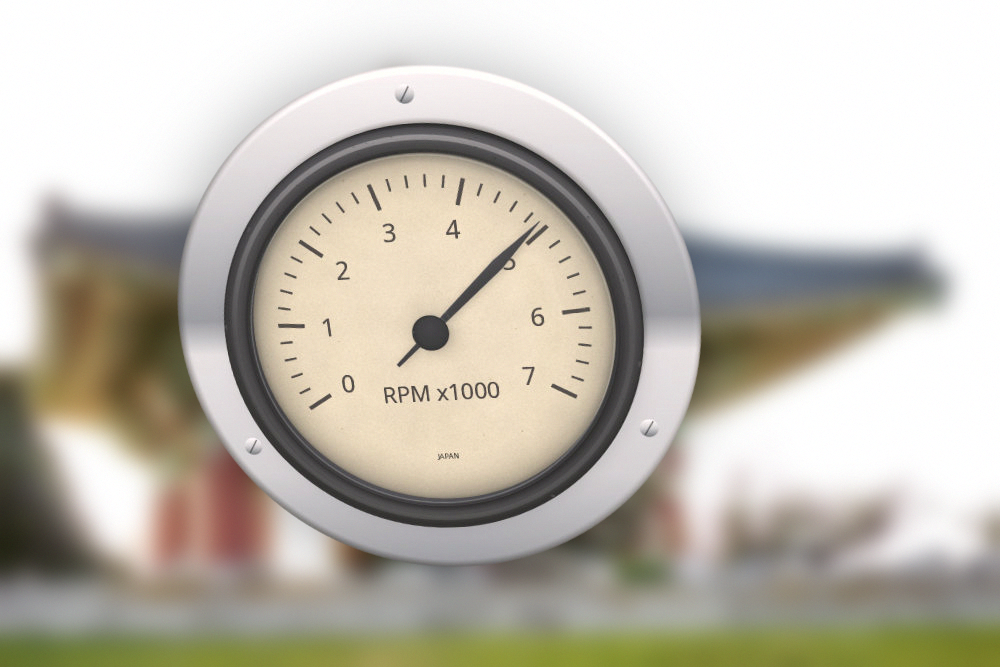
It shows 4900 rpm
